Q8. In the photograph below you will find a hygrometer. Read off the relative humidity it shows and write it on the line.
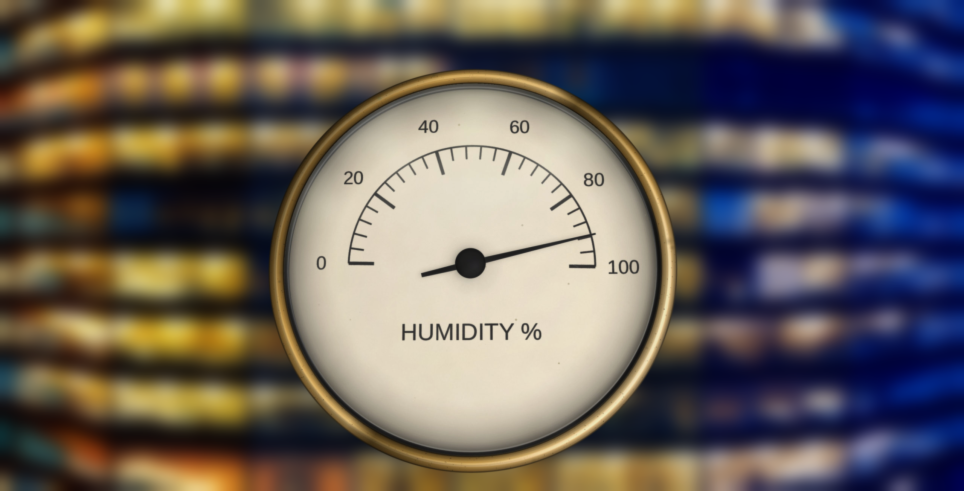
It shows 92 %
